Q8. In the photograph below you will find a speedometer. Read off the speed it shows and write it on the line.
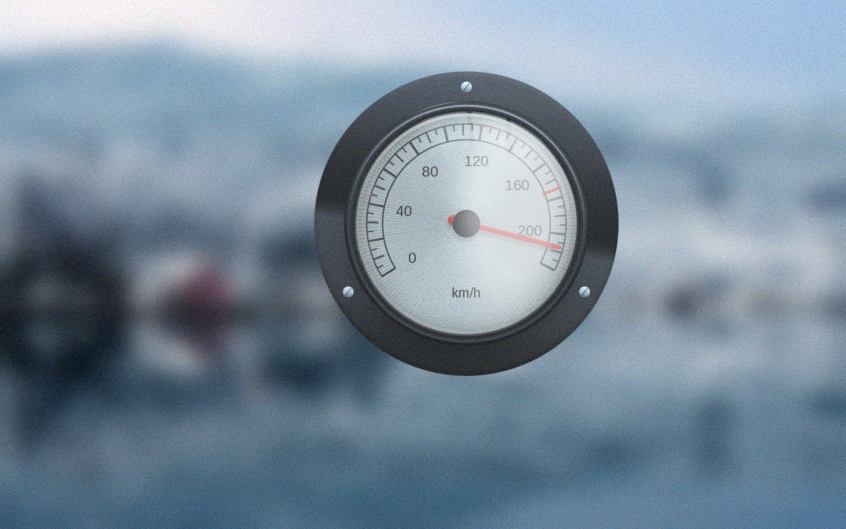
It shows 207.5 km/h
